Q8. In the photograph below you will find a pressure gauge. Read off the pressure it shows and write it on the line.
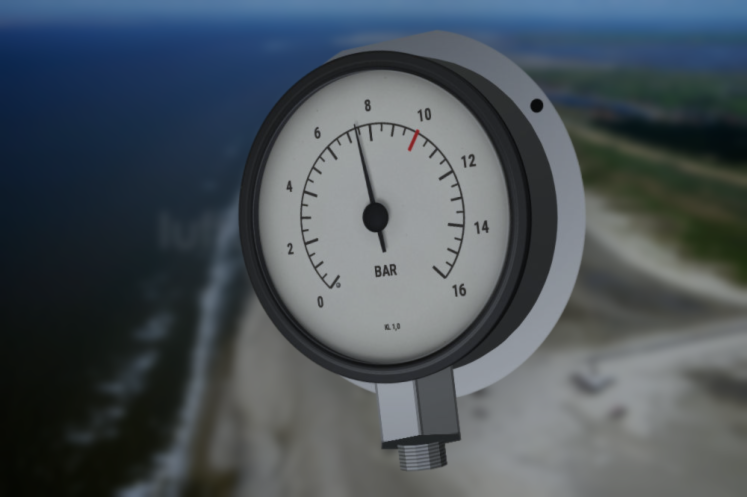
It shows 7.5 bar
